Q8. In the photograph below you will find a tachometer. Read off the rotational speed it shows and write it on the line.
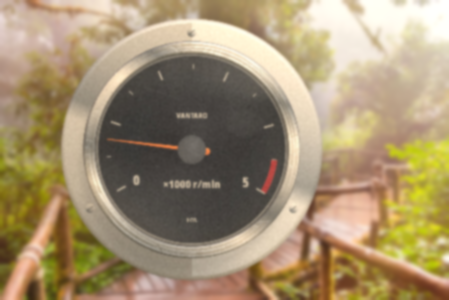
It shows 750 rpm
